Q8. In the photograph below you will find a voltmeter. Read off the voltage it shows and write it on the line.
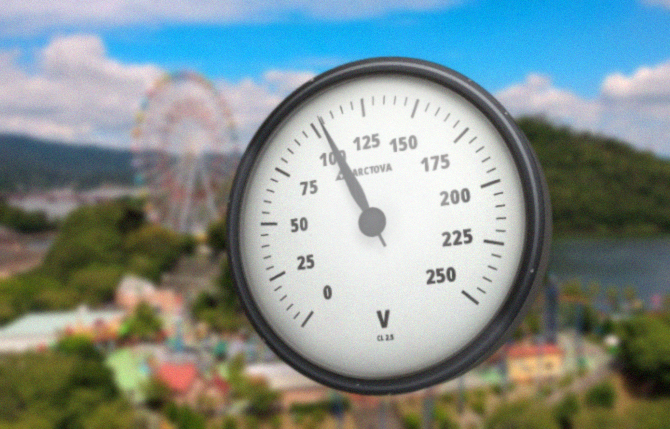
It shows 105 V
